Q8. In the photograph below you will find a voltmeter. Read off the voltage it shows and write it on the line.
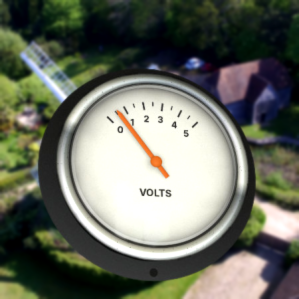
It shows 0.5 V
